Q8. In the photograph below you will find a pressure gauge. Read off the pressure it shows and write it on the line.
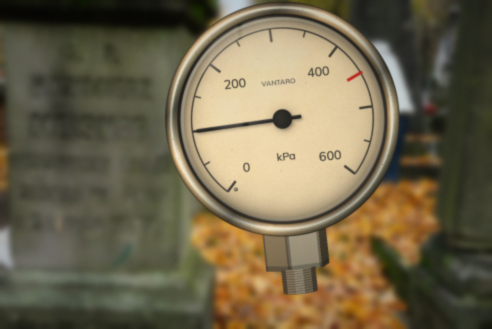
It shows 100 kPa
